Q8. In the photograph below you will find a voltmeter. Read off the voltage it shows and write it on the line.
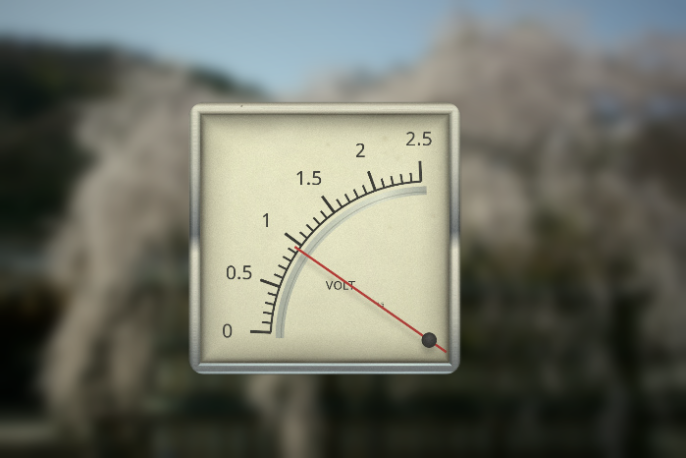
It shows 0.95 V
